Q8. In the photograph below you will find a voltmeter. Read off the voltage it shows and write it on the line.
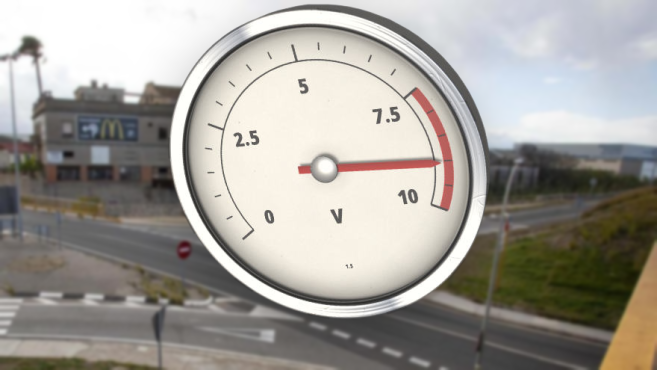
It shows 9 V
